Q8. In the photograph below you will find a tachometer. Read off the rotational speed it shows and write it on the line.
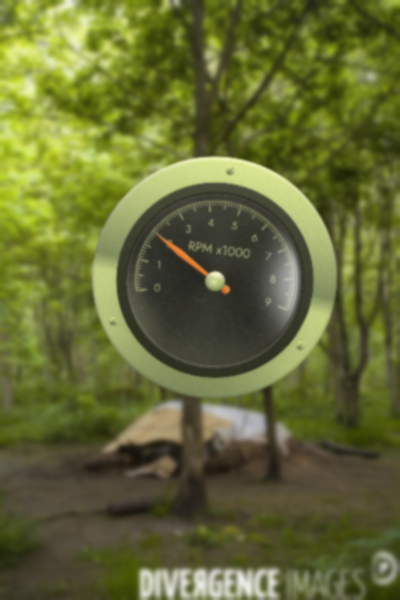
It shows 2000 rpm
